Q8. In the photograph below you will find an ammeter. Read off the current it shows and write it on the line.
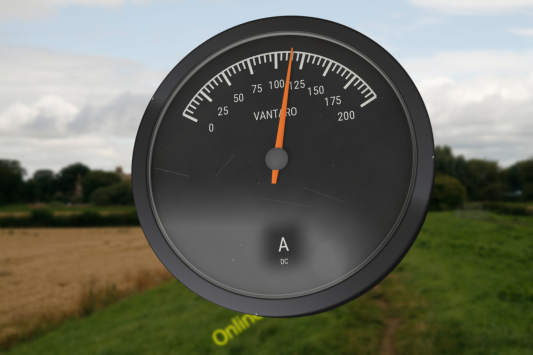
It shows 115 A
